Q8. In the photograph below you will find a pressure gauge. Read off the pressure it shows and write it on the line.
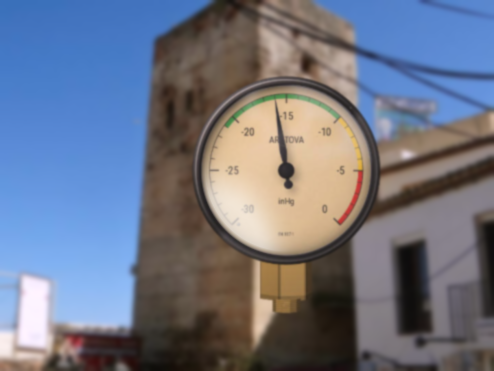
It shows -16 inHg
